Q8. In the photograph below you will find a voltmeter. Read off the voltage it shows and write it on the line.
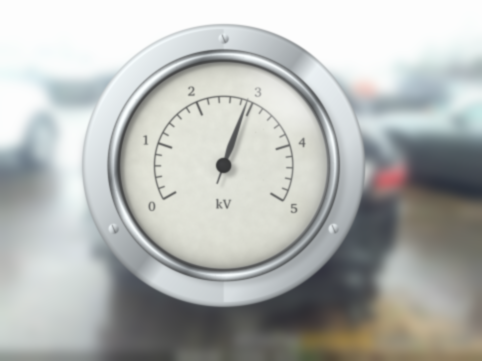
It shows 2.9 kV
